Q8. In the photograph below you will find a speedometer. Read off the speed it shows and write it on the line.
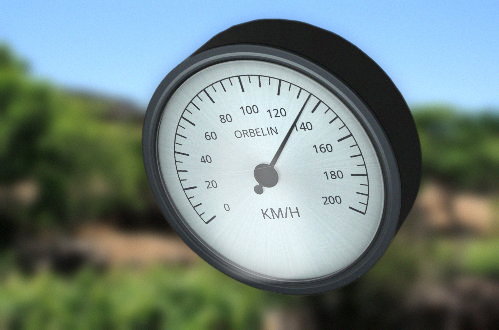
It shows 135 km/h
